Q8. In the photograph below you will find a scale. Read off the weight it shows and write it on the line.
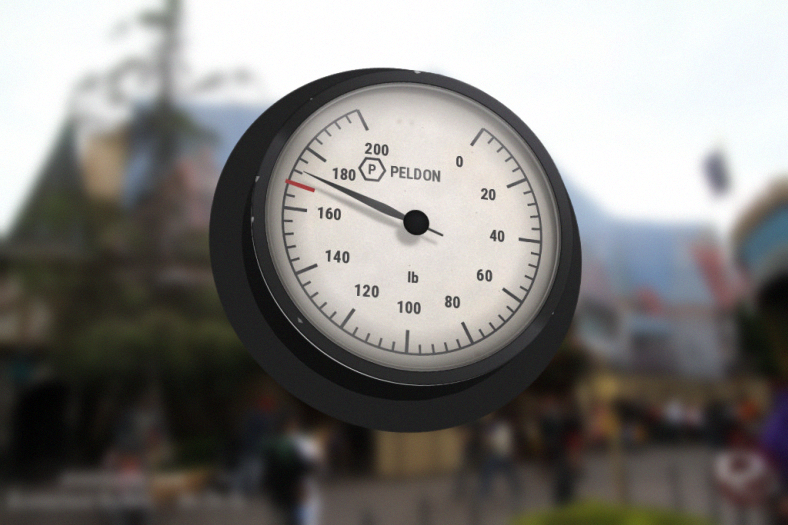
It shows 172 lb
